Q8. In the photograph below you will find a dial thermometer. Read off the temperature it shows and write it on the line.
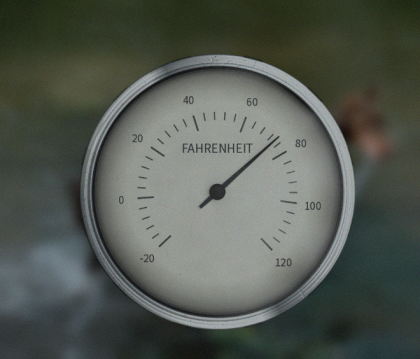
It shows 74 °F
